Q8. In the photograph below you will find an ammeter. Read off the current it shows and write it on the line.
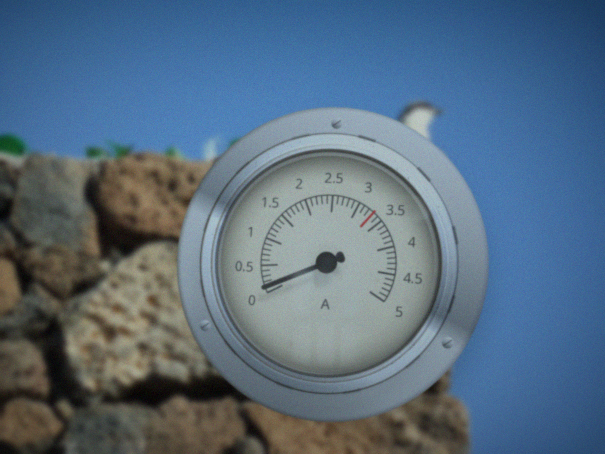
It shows 0.1 A
